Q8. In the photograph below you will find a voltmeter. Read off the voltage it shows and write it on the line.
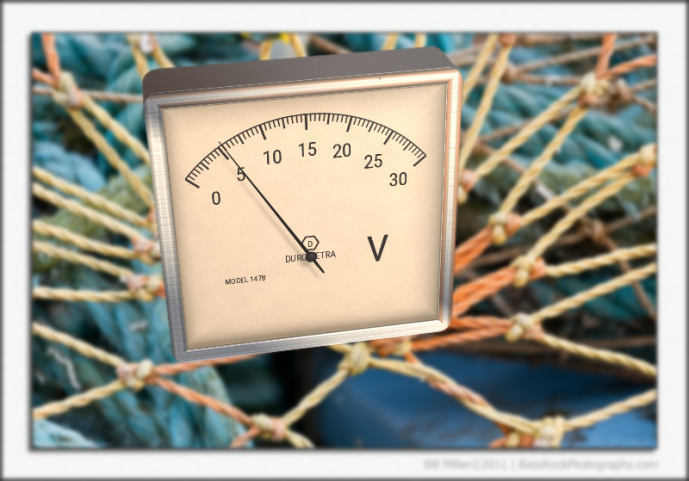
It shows 5.5 V
